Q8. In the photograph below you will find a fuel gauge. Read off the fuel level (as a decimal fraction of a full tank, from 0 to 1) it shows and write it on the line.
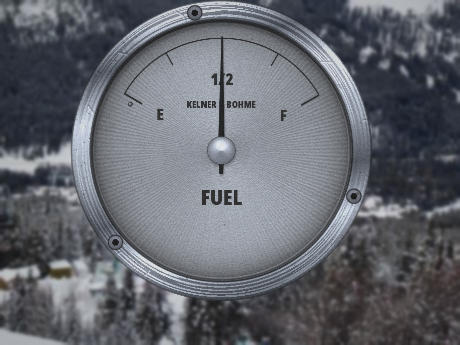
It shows 0.5
